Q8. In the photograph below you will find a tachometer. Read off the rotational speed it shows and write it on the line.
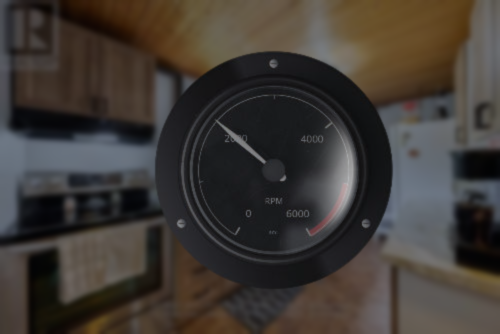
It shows 2000 rpm
